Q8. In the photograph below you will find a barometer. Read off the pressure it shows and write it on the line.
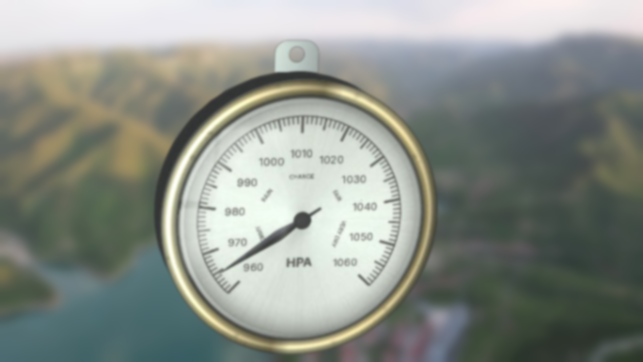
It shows 965 hPa
